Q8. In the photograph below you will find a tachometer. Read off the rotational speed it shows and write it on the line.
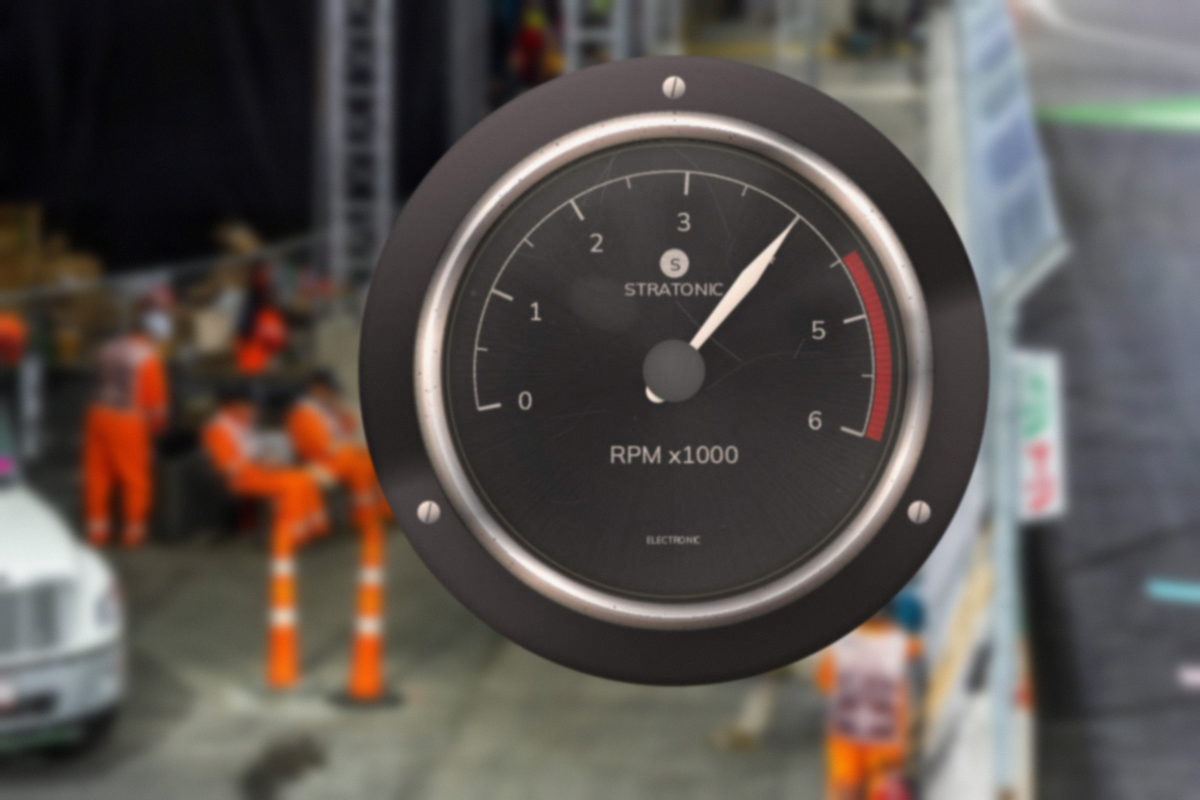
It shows 4000 rpm
